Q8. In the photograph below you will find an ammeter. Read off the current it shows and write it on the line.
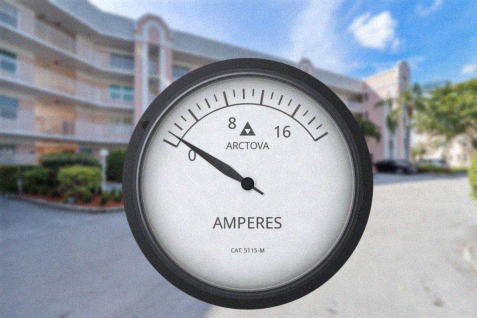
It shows 1 A
